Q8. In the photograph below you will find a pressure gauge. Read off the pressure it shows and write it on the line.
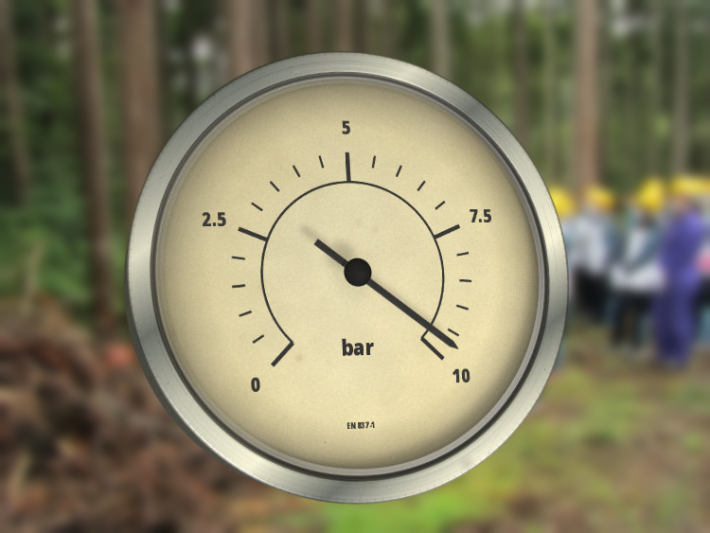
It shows 9.75 bar
